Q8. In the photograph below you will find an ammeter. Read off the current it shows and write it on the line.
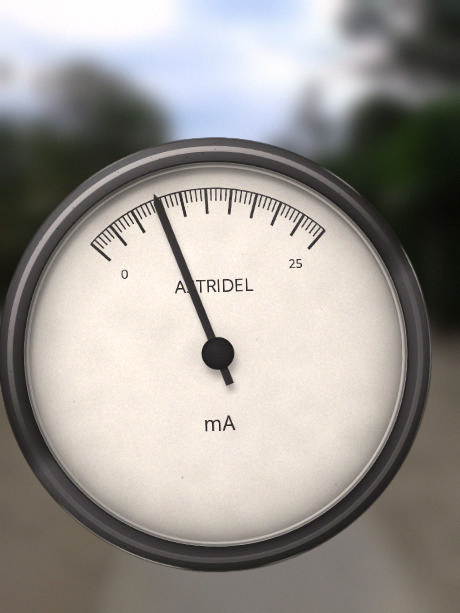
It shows 7.5 mA
